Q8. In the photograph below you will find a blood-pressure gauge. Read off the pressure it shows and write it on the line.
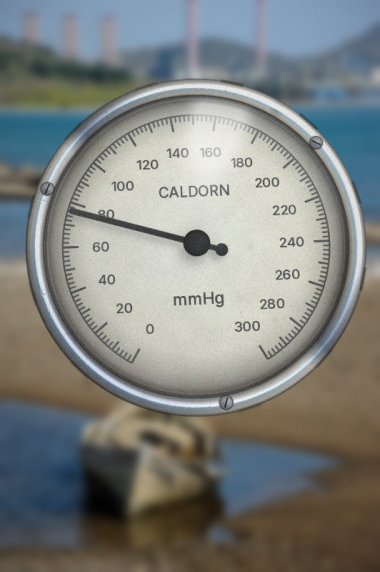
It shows 76 mmHg
